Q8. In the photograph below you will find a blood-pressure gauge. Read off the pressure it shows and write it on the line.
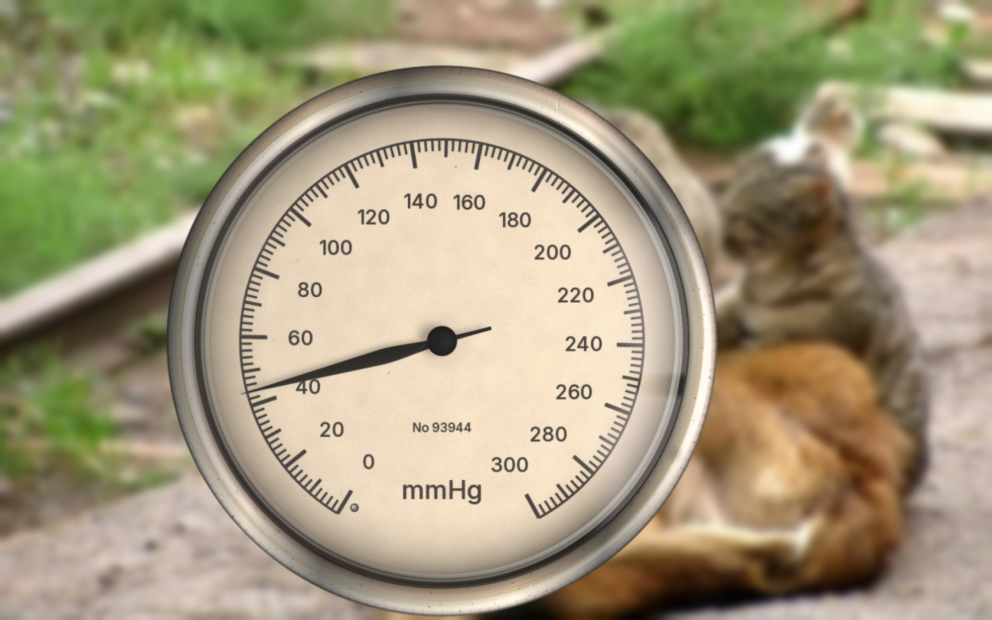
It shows 44 mmHg
